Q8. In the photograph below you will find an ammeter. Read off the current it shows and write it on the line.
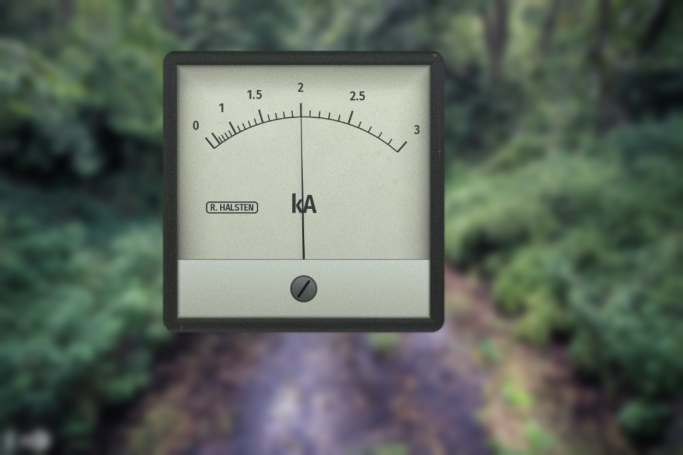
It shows 2 kA
